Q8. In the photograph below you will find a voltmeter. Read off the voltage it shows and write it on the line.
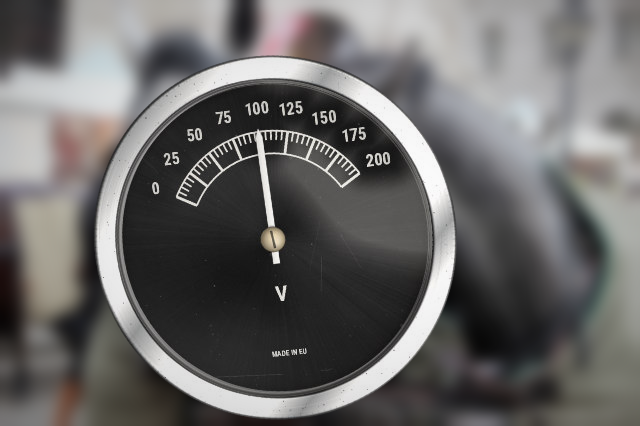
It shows 100 V
